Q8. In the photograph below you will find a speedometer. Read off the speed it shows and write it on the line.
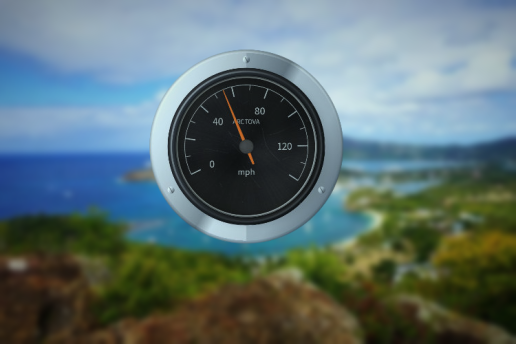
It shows 55 mph
